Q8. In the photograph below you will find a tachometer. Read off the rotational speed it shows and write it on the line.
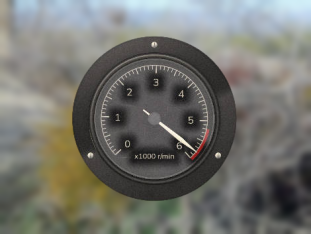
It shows 5800 rpm
